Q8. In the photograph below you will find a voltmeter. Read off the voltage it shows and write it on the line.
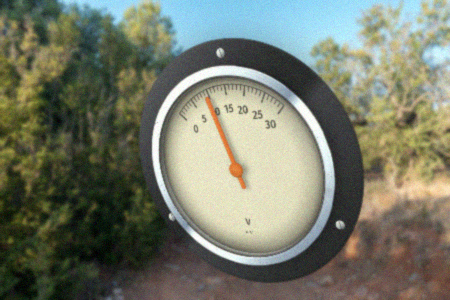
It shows 10 V
